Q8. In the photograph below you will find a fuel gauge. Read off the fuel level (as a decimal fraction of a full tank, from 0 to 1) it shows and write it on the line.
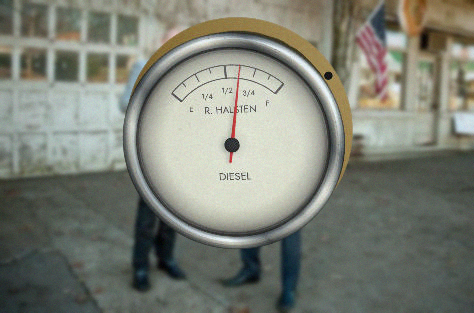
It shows 0.625
